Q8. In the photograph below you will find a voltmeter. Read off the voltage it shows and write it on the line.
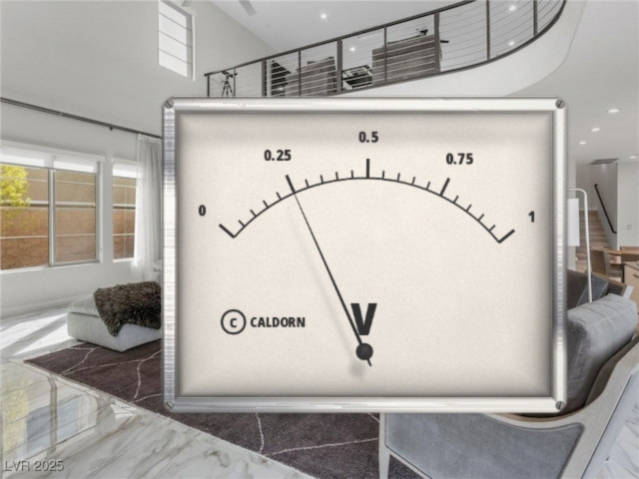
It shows 0.25 V
